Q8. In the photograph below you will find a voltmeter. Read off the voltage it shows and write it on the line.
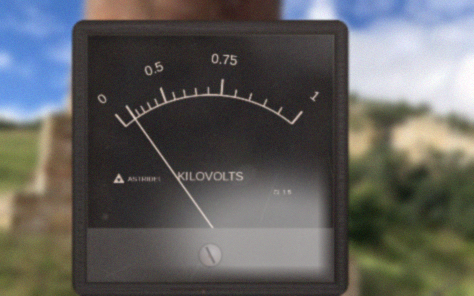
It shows 0.25 kV
